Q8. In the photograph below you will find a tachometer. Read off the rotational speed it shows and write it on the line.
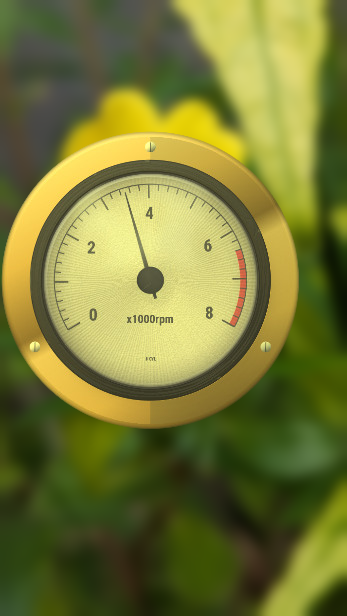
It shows 3500 rpm
